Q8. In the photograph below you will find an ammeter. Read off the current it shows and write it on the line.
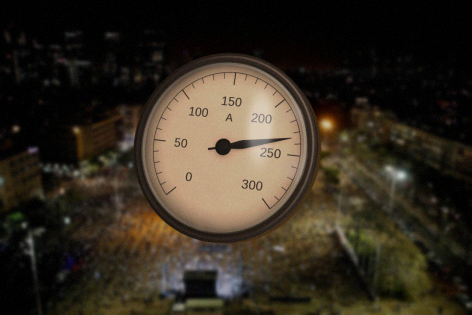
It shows 235 A
